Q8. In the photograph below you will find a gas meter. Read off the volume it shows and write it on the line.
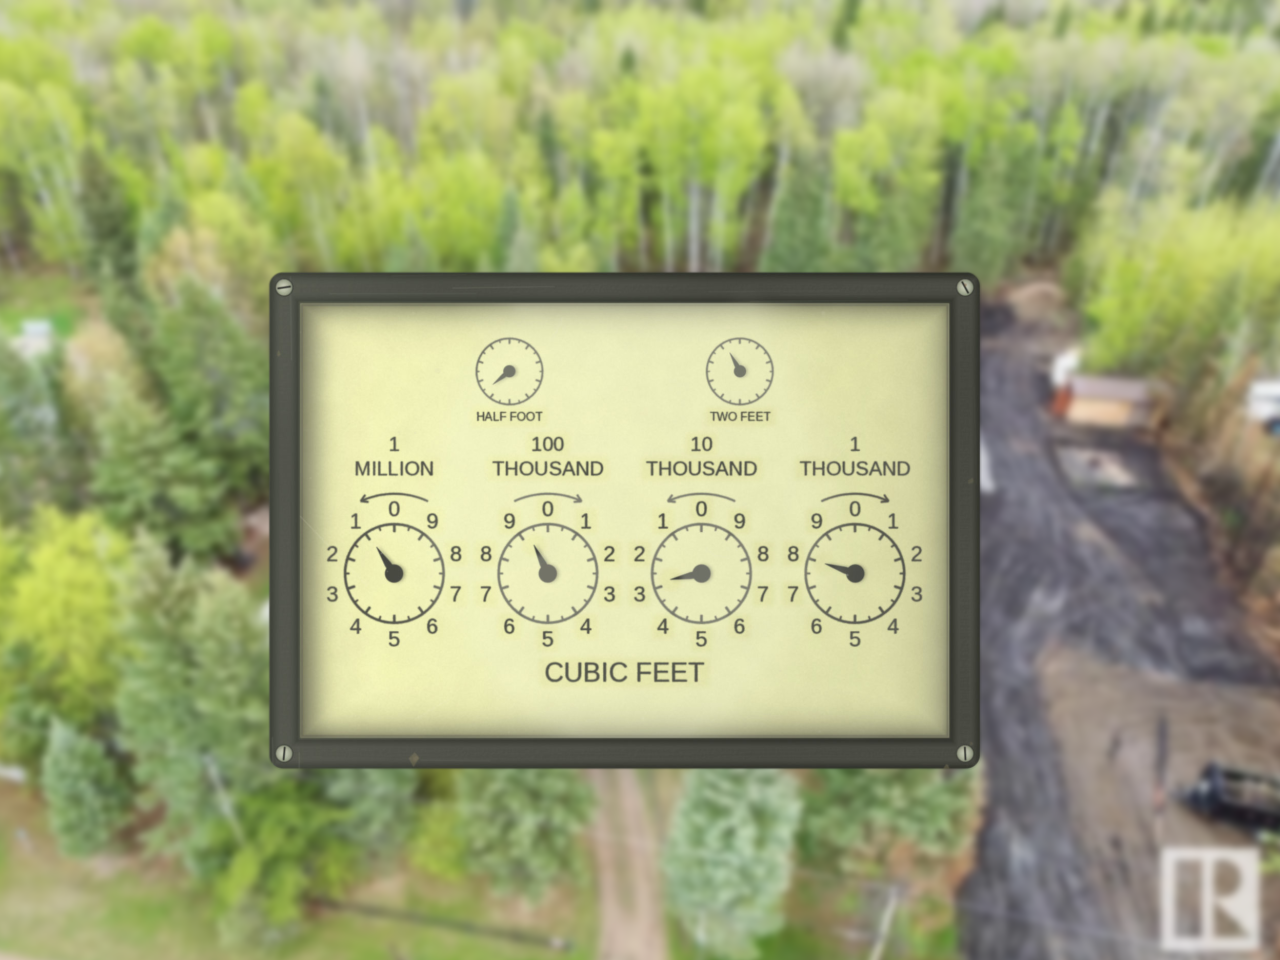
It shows 92800 ft³
